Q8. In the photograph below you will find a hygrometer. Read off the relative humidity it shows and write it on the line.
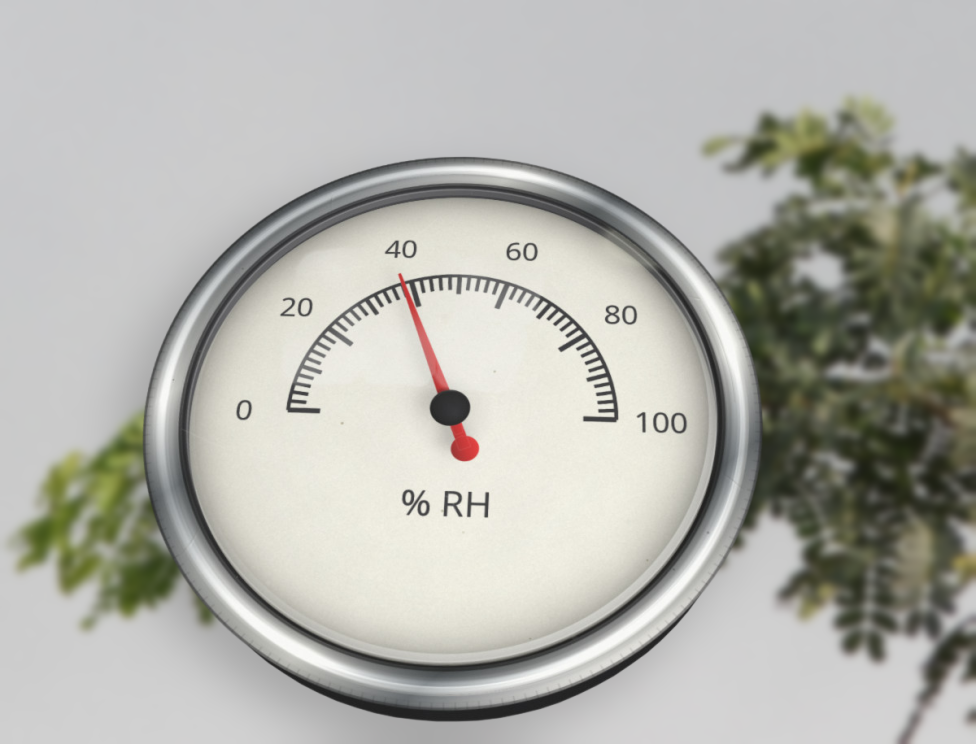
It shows 38 %
